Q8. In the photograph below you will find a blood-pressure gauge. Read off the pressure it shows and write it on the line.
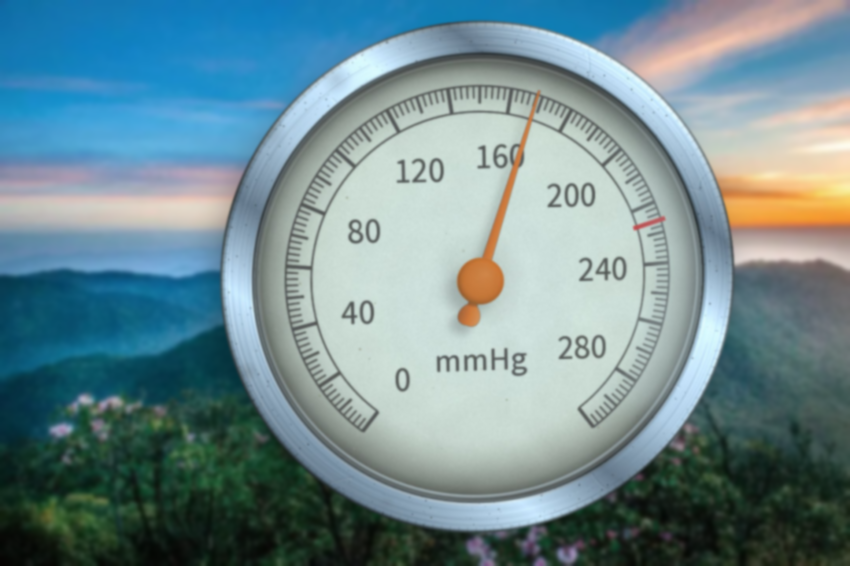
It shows 168 mmHg
